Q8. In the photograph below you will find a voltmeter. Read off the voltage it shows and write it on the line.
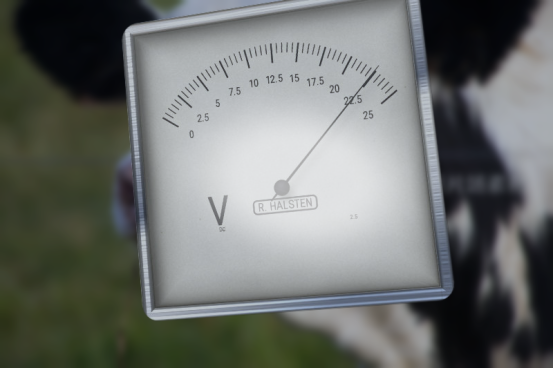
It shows 22.5 V
